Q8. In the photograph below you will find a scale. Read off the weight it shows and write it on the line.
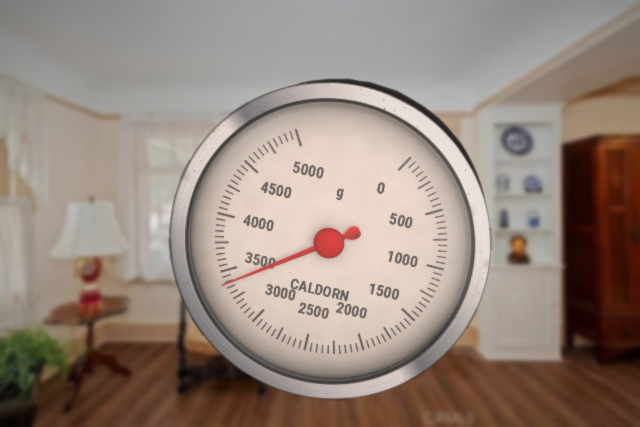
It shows 3400 g
